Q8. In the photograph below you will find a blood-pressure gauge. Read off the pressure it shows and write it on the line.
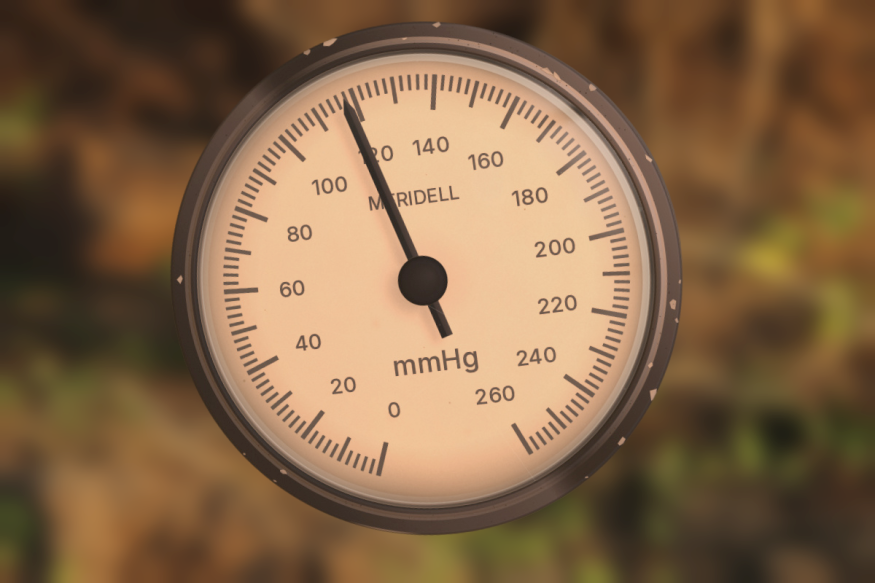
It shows 118 mmHg
